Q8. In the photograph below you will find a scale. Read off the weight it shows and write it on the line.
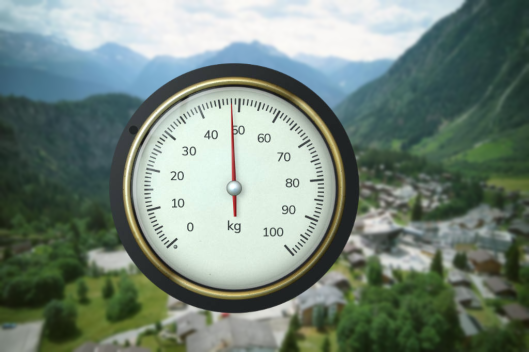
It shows 48 kg
